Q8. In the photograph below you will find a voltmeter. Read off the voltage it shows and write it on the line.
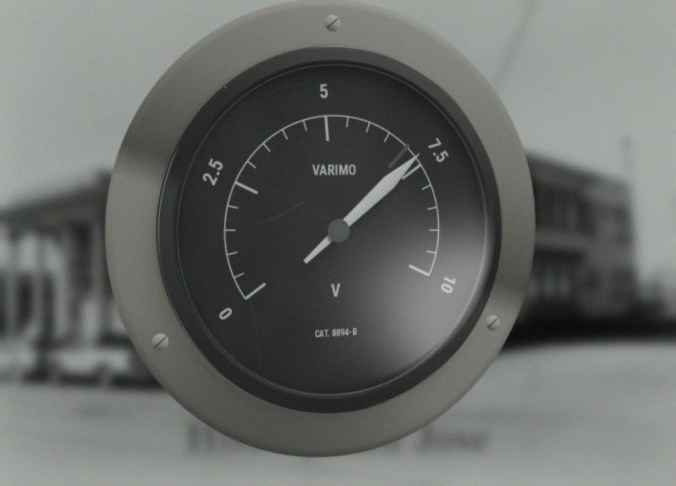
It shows 7.25 V
